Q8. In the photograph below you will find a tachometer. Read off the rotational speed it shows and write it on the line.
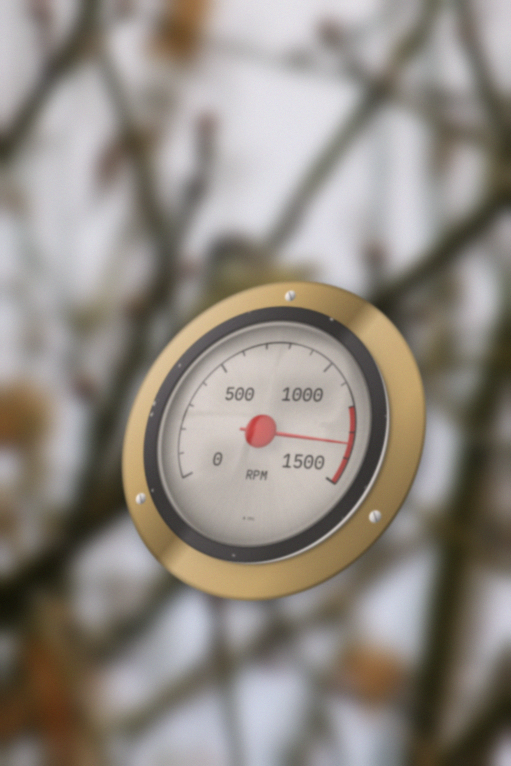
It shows 1350 rpm
